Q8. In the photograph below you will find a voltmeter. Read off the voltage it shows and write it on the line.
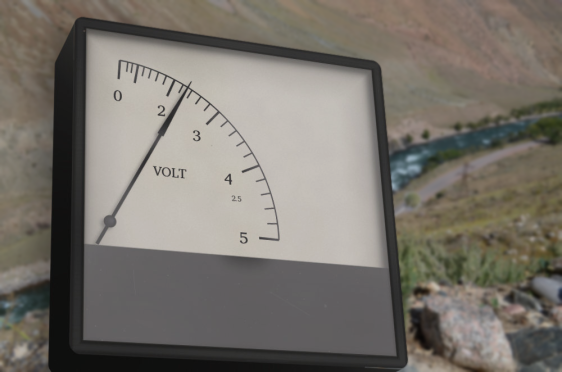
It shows 2.3 V
